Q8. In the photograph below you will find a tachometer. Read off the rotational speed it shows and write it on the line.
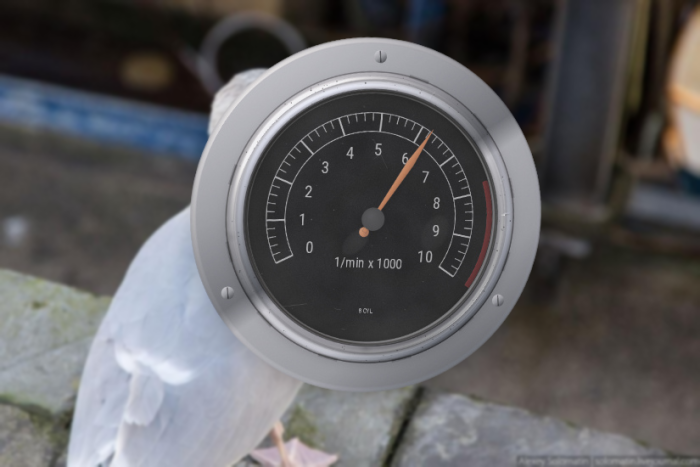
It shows 6200 rpm
